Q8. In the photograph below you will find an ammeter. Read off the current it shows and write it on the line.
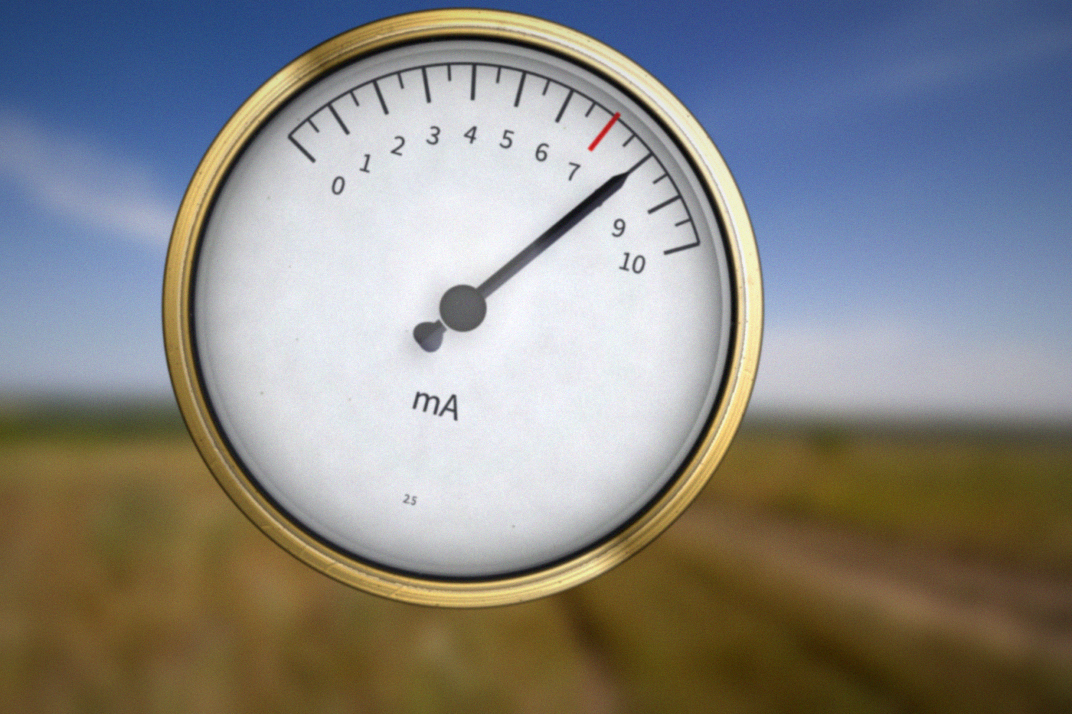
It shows 8 mA
